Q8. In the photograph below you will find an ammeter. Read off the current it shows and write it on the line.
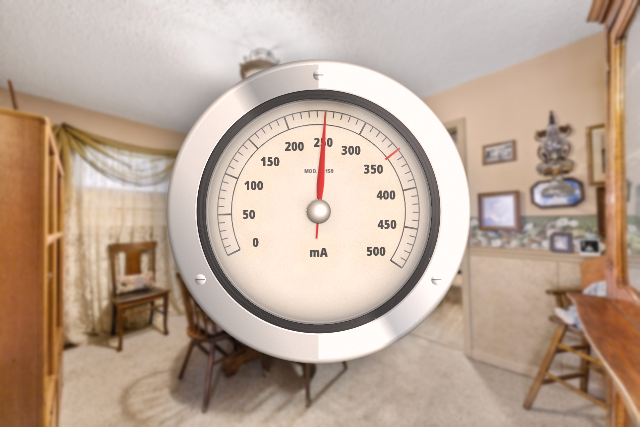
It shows 250 mA
